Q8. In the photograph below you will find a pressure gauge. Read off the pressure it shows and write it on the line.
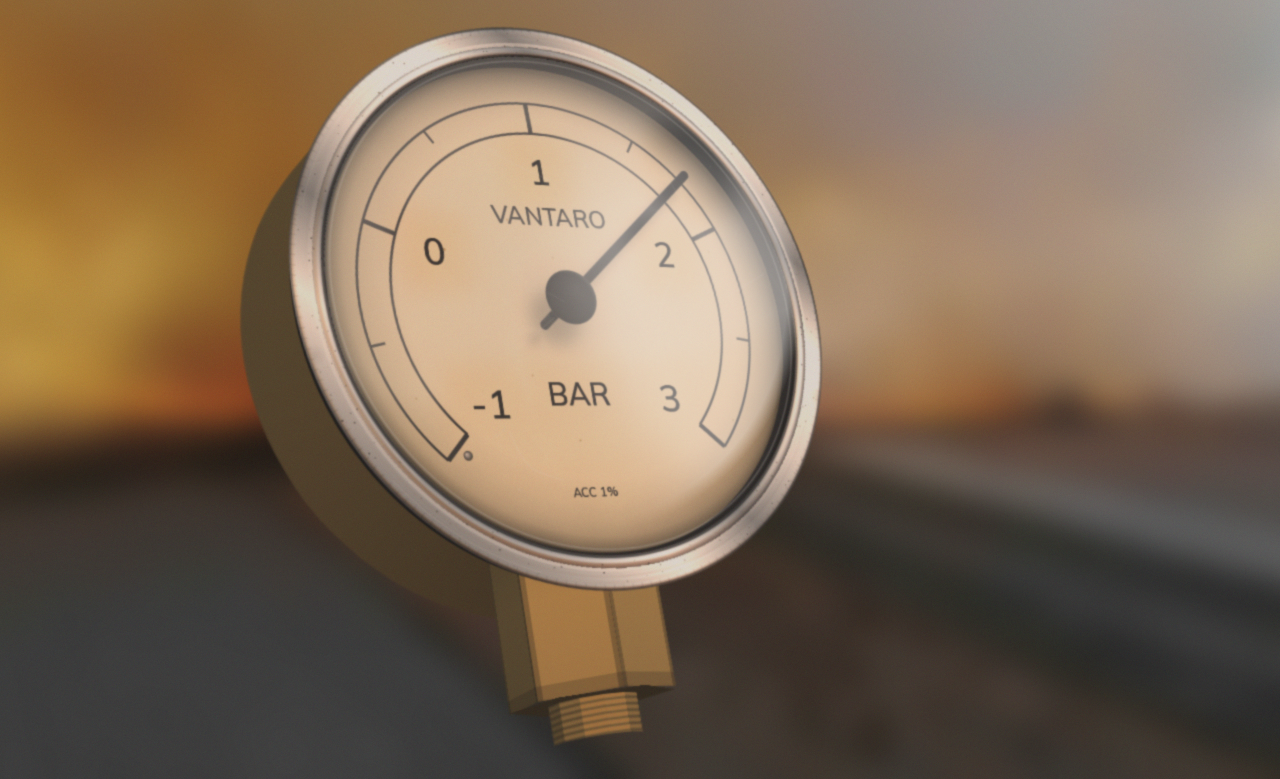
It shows 1.75 bar
